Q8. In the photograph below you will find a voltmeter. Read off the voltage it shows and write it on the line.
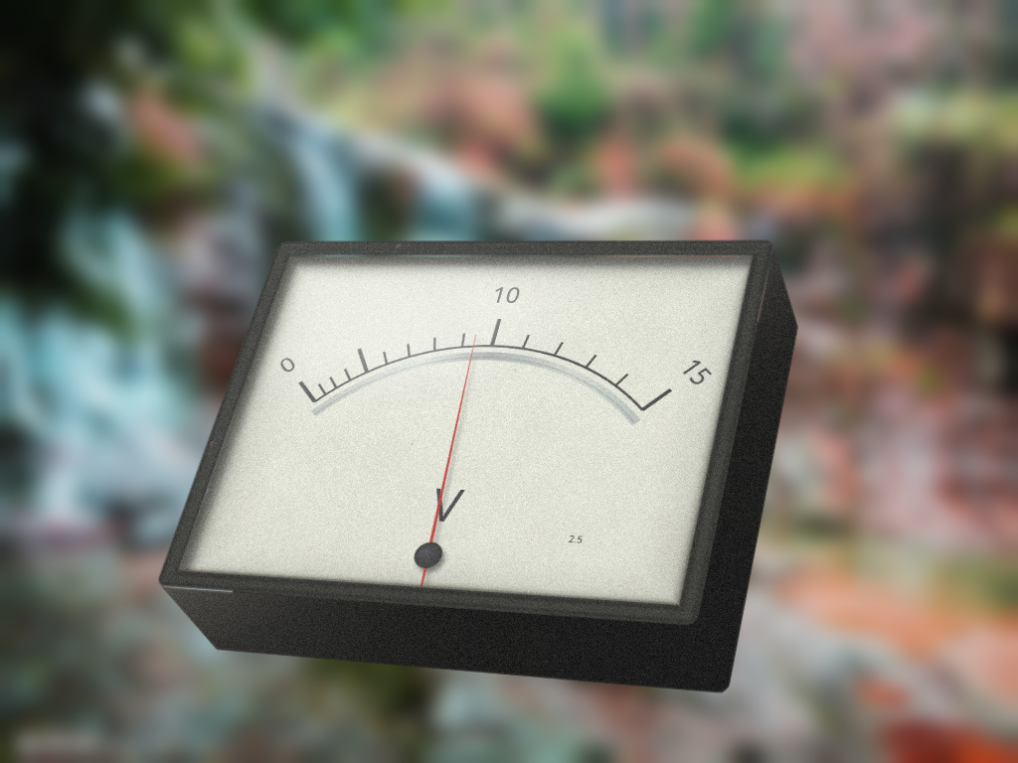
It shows 9.5 V
